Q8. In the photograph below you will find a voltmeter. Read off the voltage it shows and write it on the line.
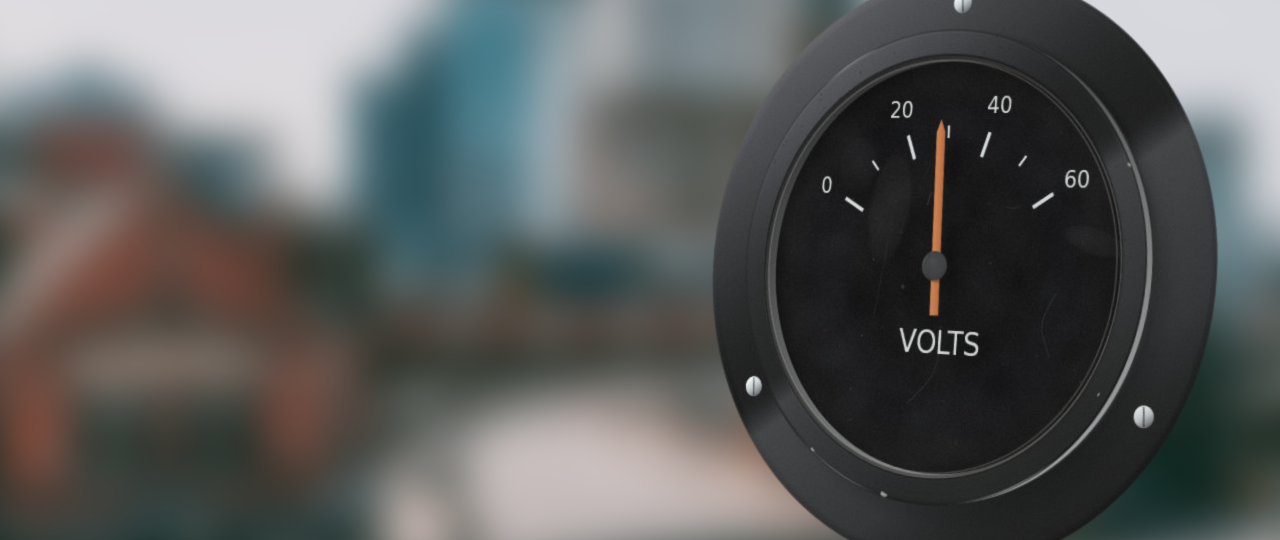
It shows 30 V
